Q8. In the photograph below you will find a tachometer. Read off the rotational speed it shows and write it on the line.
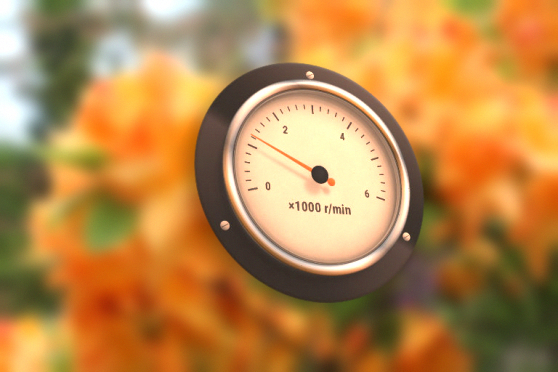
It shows 1200 rpm
